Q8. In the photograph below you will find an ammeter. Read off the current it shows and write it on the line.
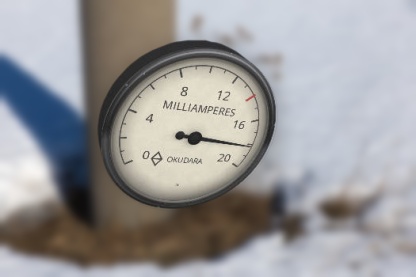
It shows 18 mA
